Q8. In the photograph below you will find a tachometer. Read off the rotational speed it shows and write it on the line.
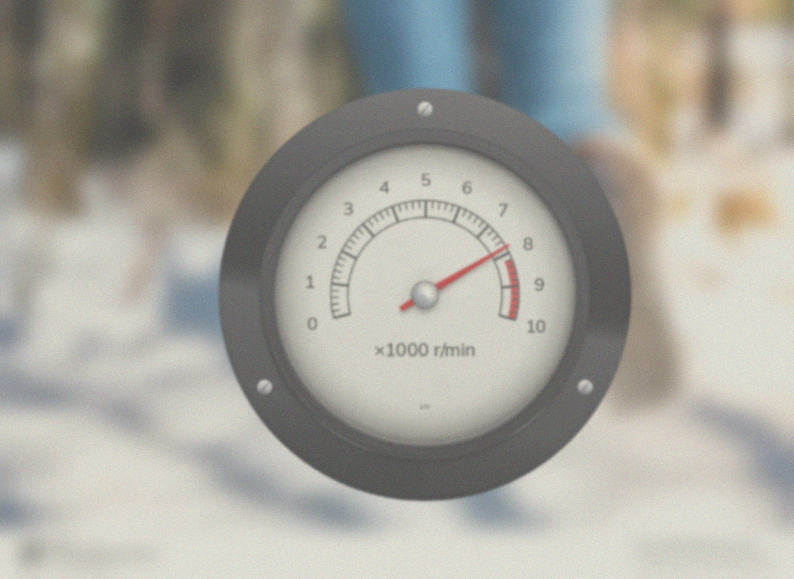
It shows 7800 rpm
